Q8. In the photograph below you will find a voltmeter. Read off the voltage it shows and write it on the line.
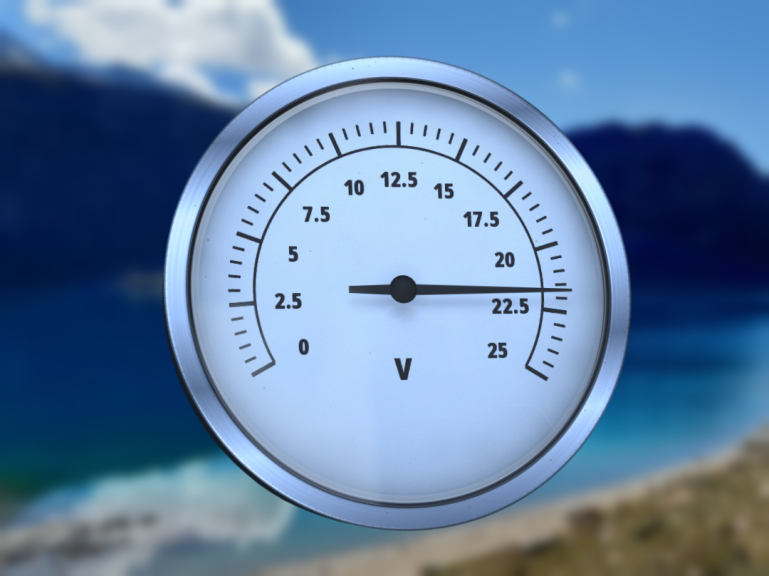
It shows 21.75 V
